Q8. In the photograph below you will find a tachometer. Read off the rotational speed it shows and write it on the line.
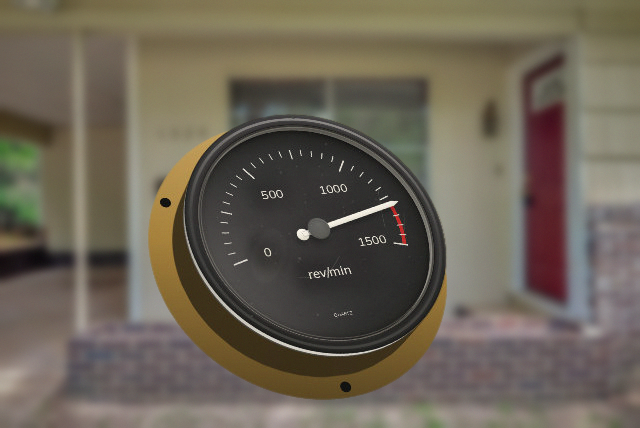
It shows 1300 rpm
